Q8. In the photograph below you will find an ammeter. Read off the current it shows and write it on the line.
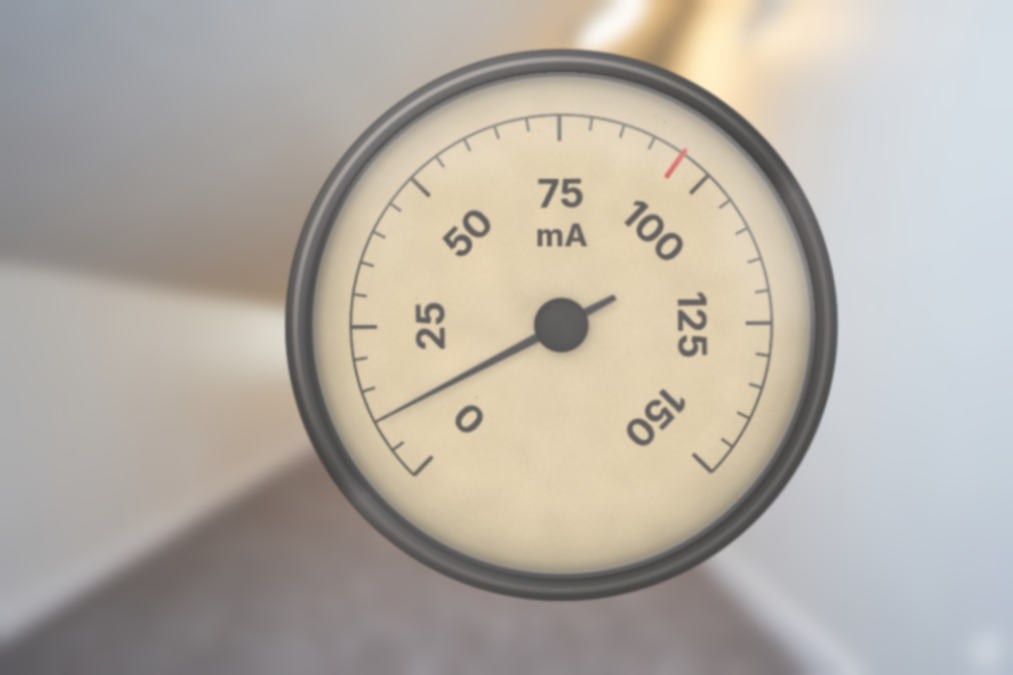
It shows 10 mA
